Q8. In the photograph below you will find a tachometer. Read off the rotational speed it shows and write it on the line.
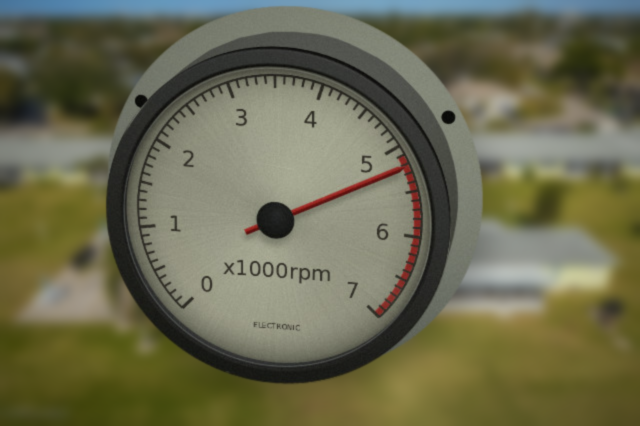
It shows 5200 rpm
